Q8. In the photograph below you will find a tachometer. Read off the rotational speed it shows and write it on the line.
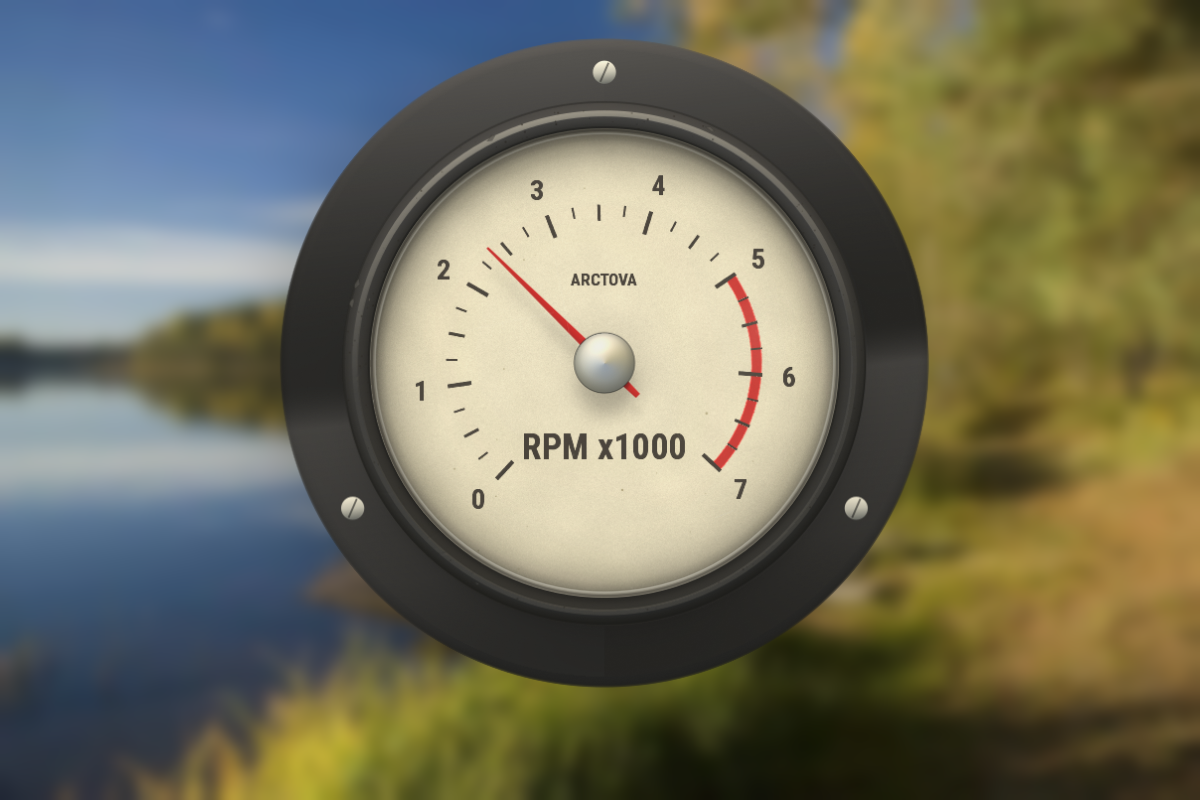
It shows 2375 rpm
